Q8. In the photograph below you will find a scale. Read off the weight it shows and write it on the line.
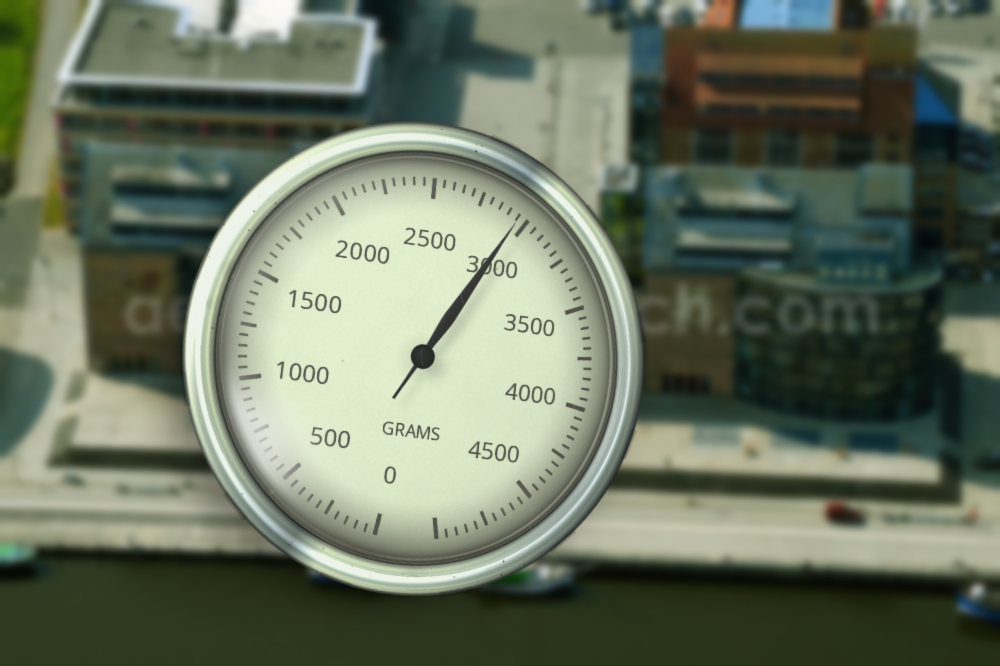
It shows 2950 g
